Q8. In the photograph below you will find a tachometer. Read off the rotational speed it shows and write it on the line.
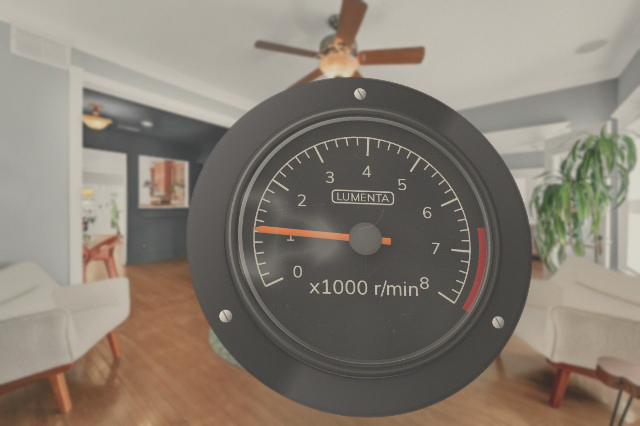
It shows 1000 rpm
